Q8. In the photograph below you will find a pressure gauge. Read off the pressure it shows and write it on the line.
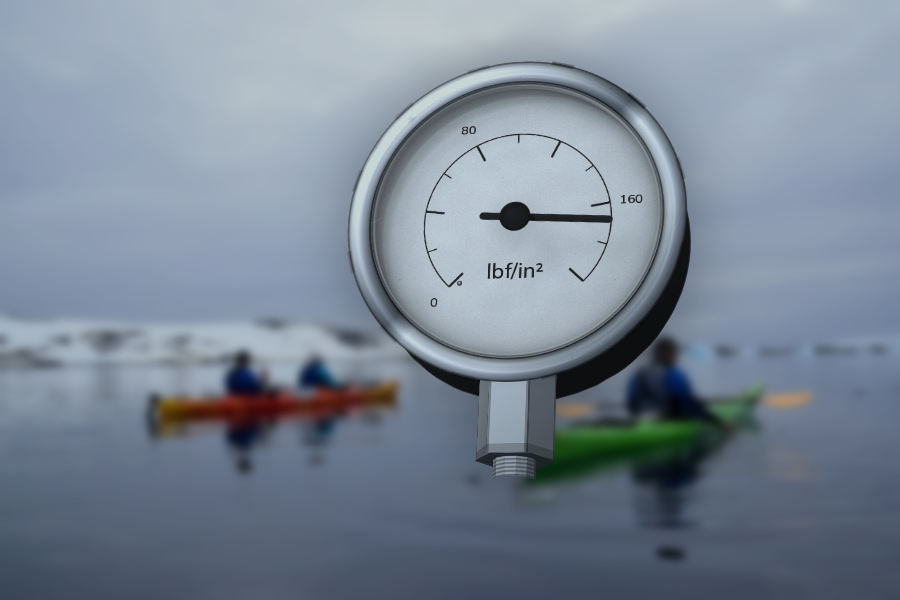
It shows 170 psi
